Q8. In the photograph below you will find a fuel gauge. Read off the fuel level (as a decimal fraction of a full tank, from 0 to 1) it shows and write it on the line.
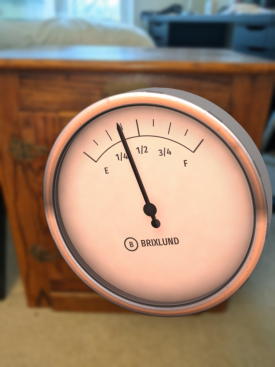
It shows 0.375
